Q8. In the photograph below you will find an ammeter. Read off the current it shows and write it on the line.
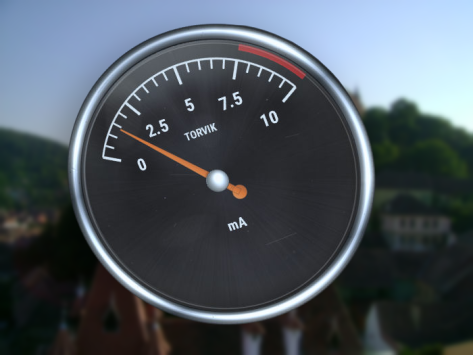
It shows 1.5 mA
